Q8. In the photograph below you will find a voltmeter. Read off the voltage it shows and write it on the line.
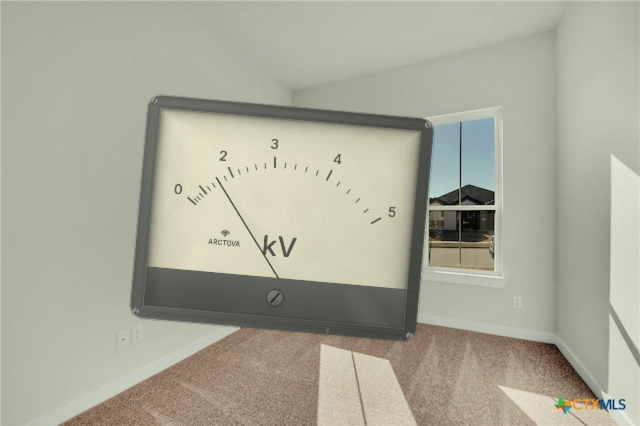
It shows 1.6 kV
